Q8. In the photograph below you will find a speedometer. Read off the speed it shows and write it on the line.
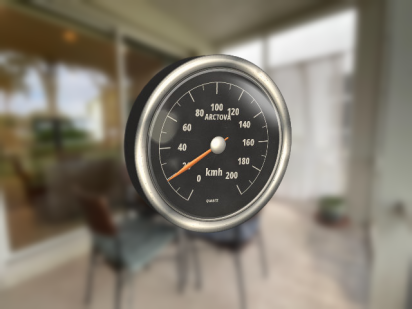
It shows 20 km/h
